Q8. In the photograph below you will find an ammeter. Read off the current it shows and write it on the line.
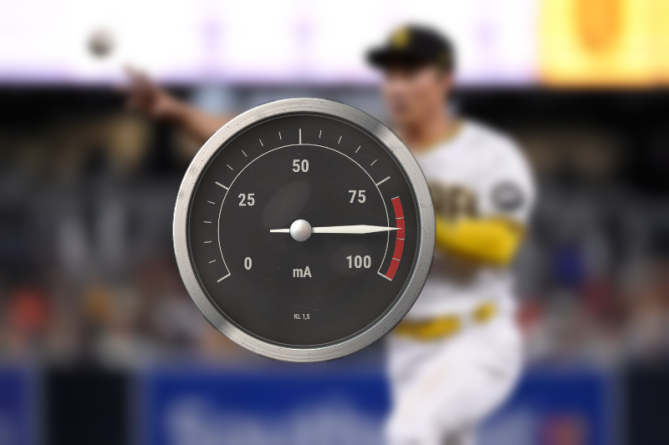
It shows 87.5 mA
